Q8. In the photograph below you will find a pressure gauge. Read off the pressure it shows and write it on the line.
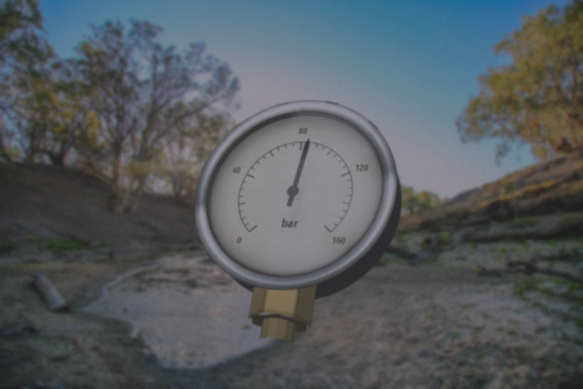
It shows 85 bar
